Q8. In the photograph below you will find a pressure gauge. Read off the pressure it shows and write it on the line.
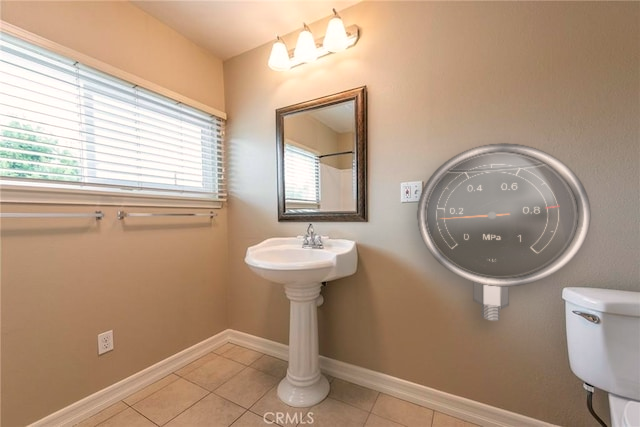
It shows 0.15 MPa
